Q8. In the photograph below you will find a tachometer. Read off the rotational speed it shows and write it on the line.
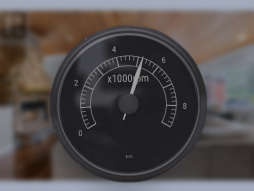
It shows 5200 rpm
